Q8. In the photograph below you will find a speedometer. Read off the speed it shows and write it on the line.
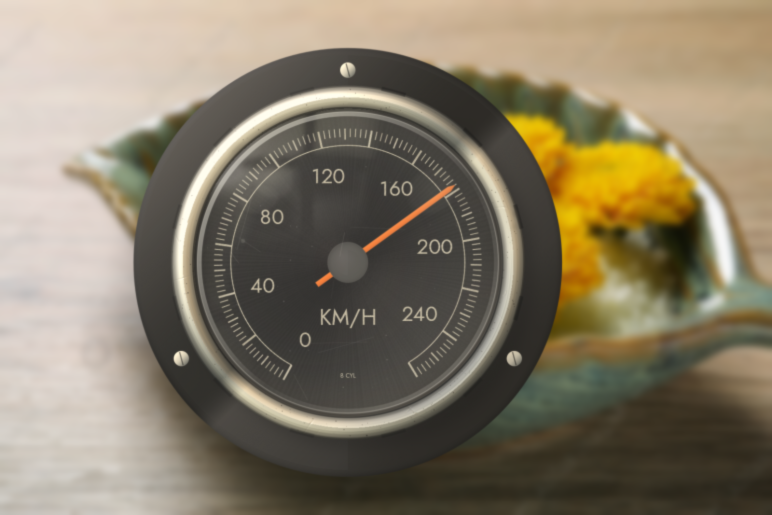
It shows 178 km/h
